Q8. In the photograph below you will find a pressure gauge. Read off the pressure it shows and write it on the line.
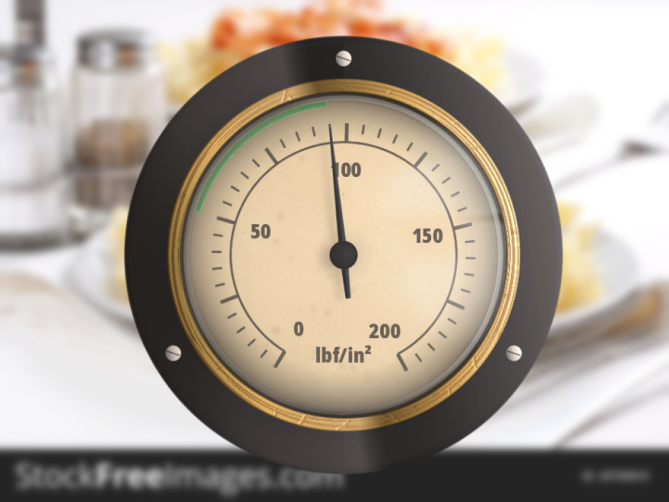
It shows 95 psi
